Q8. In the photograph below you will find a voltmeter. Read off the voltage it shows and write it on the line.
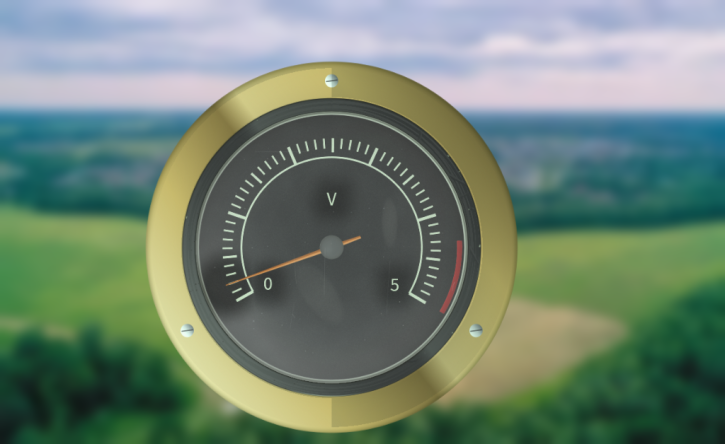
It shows 0.2 V
